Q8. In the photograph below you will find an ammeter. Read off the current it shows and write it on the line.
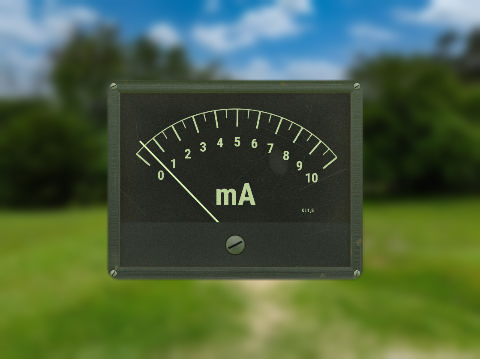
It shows 0.5 mA
